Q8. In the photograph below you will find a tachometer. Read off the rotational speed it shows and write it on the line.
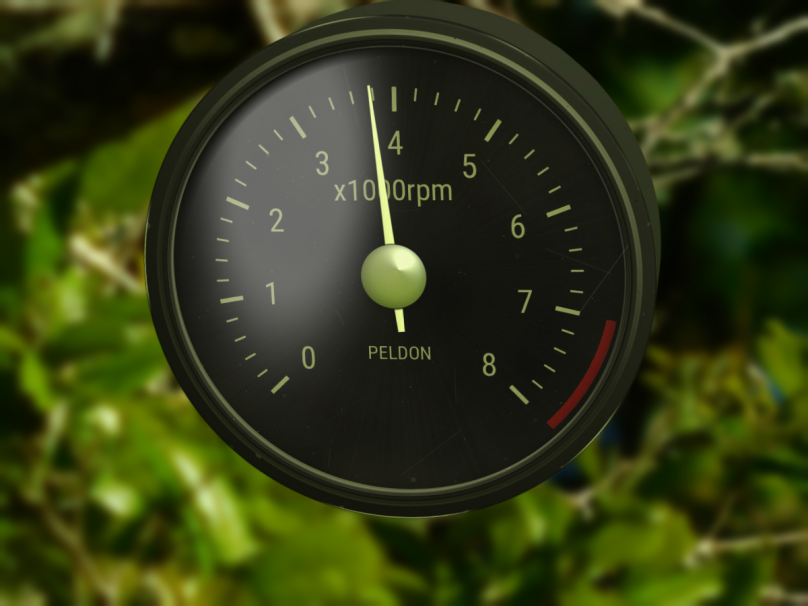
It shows 3800 rpm
